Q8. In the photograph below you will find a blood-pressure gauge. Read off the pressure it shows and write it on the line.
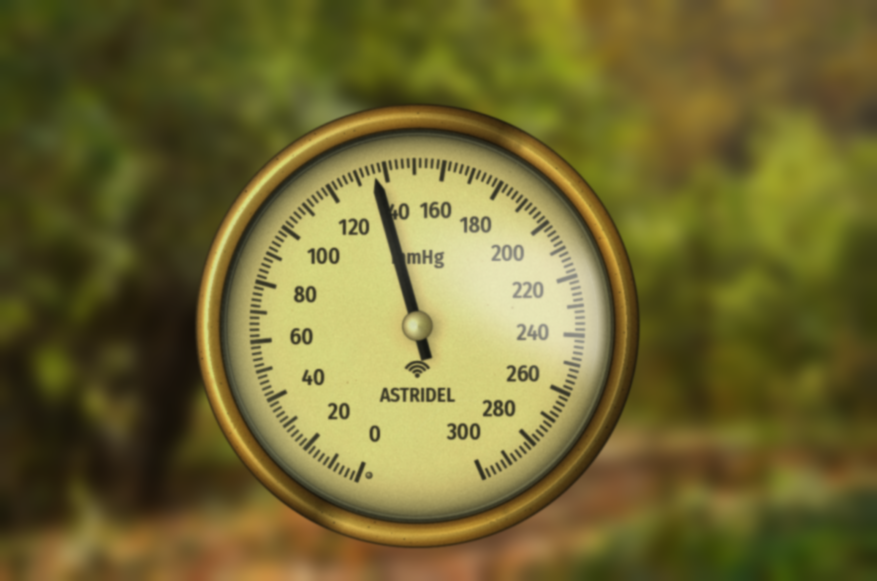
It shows 136 mmHg
